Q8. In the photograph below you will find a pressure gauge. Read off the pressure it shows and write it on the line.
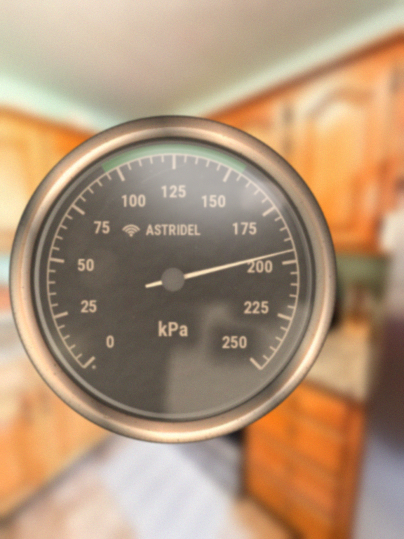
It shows 195 kPa
